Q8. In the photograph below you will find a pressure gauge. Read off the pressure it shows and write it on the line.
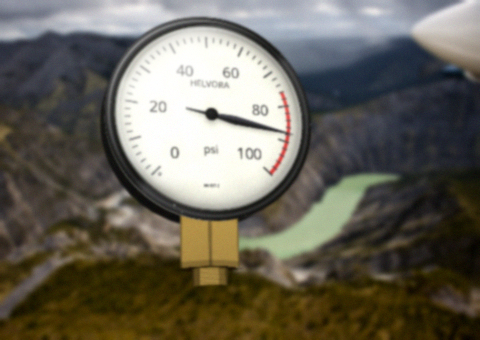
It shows 88 psi
